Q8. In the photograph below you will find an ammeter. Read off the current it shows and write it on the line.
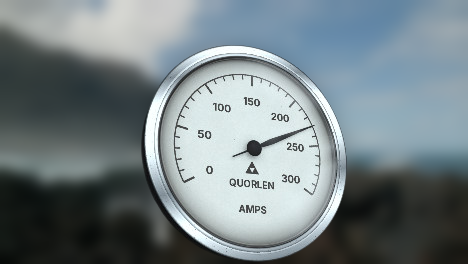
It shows 230 A
